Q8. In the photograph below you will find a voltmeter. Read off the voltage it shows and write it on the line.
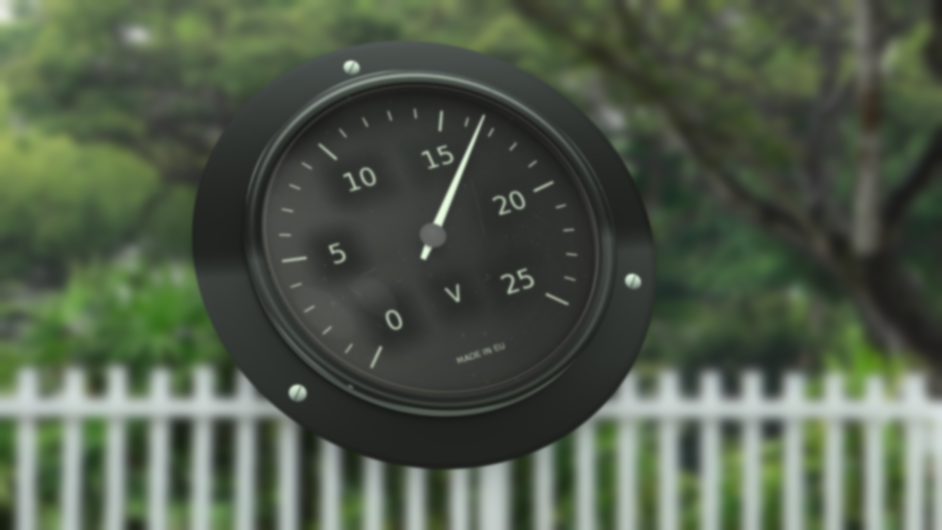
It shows 16.5 V
